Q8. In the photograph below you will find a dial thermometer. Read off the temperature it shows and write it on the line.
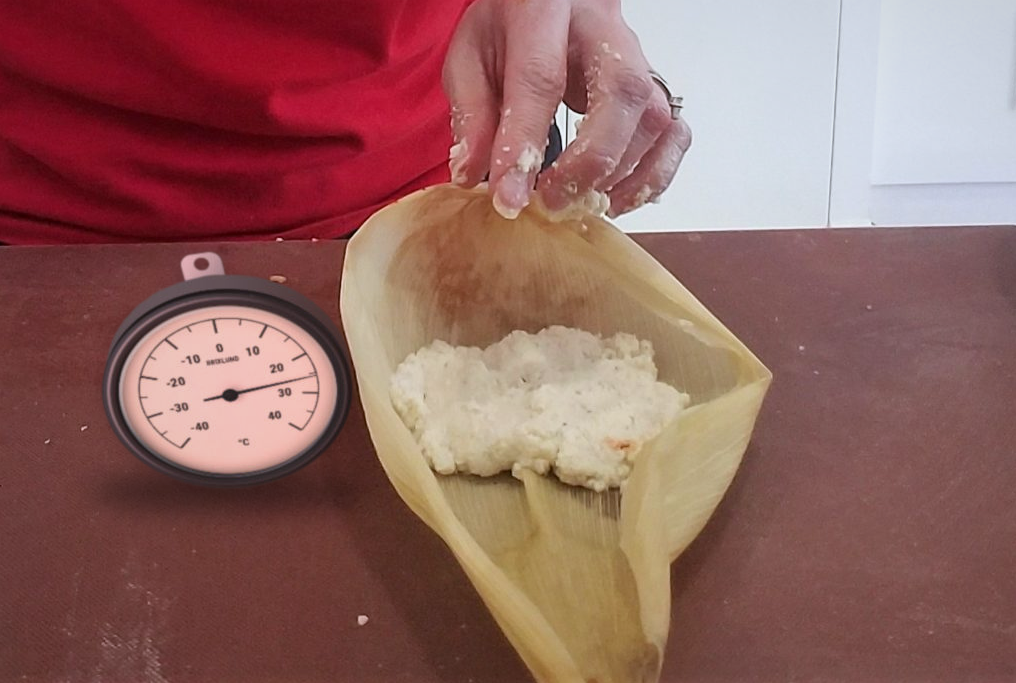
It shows 25 °C
